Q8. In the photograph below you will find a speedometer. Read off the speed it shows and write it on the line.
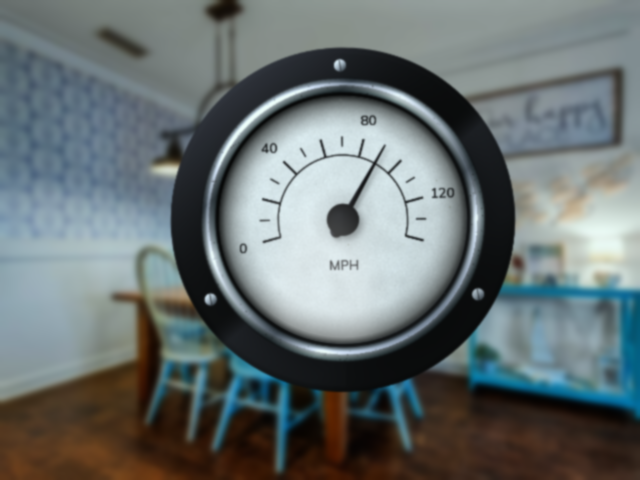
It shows 90 mph
